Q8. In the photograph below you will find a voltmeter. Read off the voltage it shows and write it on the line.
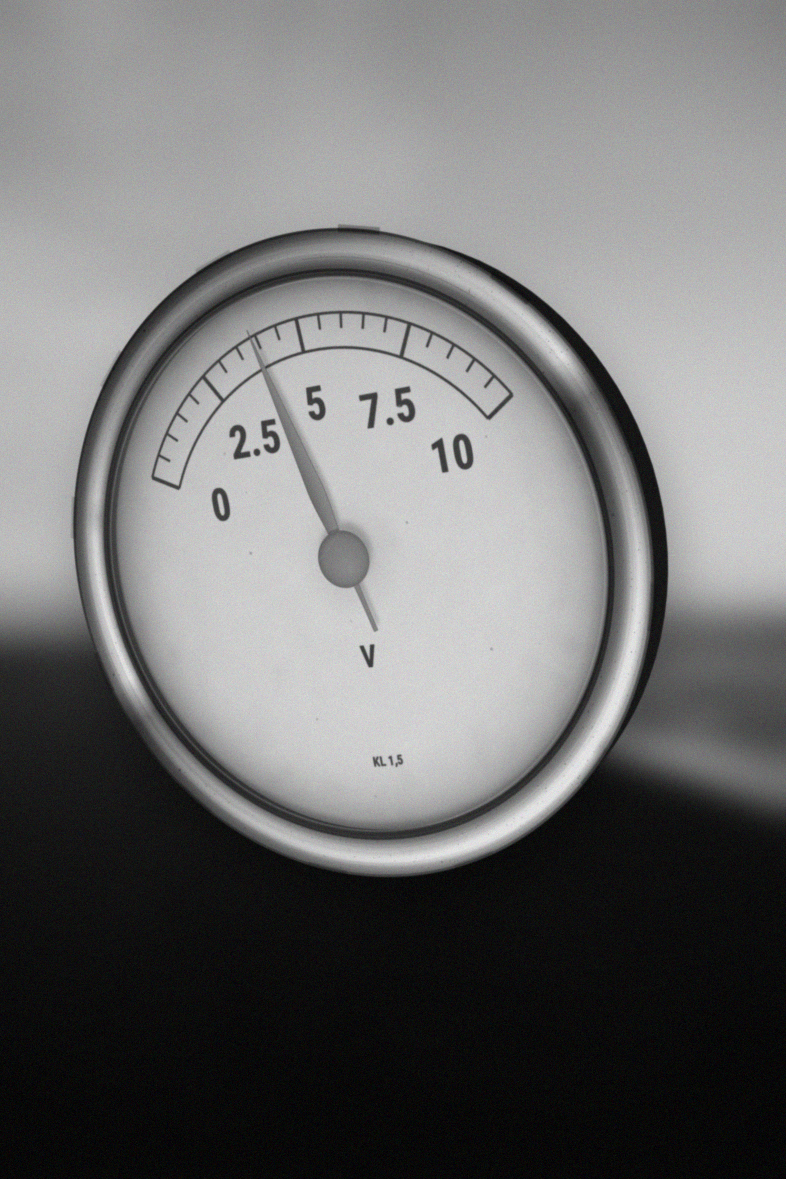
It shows 4 V
